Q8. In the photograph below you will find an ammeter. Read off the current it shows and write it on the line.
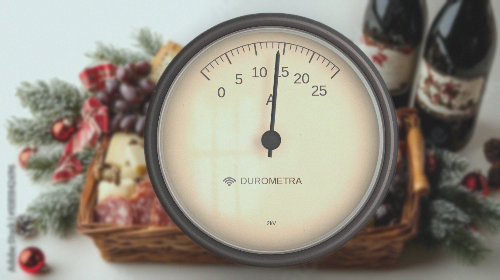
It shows 14 A
